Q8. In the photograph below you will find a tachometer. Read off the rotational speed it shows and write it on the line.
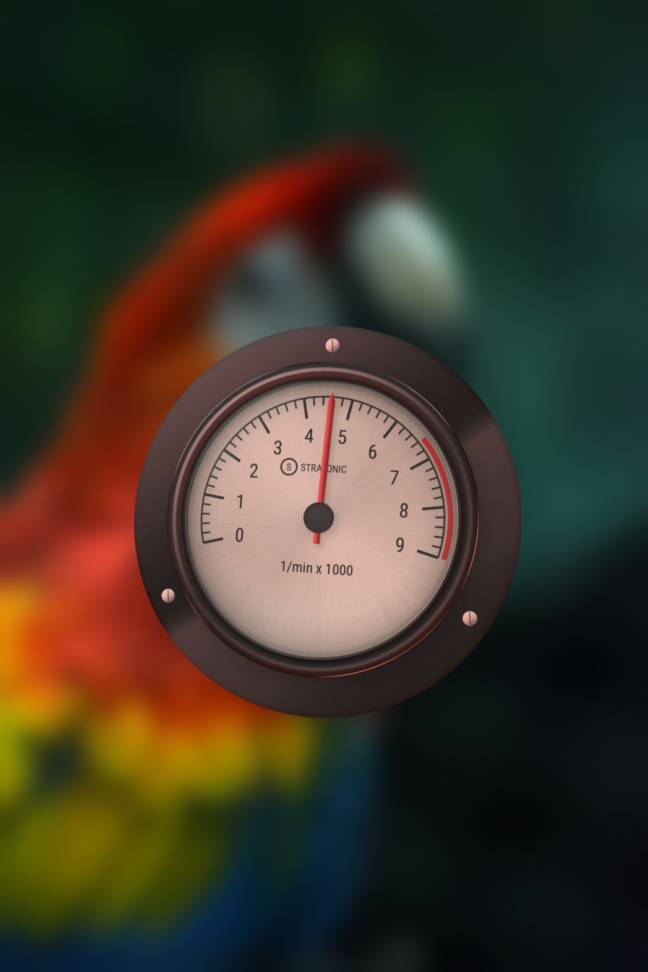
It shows 4600 rpm
